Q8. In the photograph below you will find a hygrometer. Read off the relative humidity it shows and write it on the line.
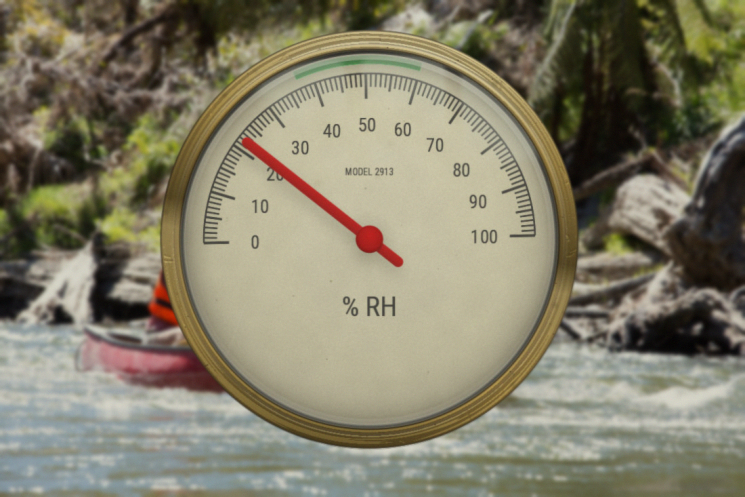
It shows 22 %
